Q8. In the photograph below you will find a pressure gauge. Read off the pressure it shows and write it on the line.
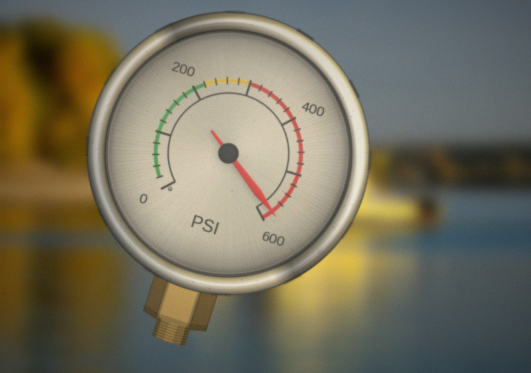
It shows 580 psi
